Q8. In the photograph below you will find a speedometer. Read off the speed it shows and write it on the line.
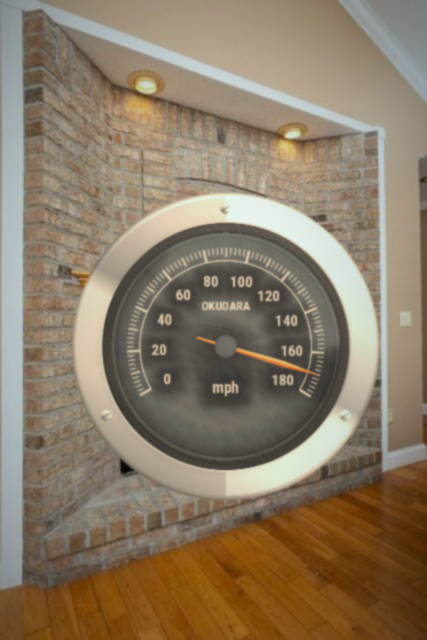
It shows 170 mph
